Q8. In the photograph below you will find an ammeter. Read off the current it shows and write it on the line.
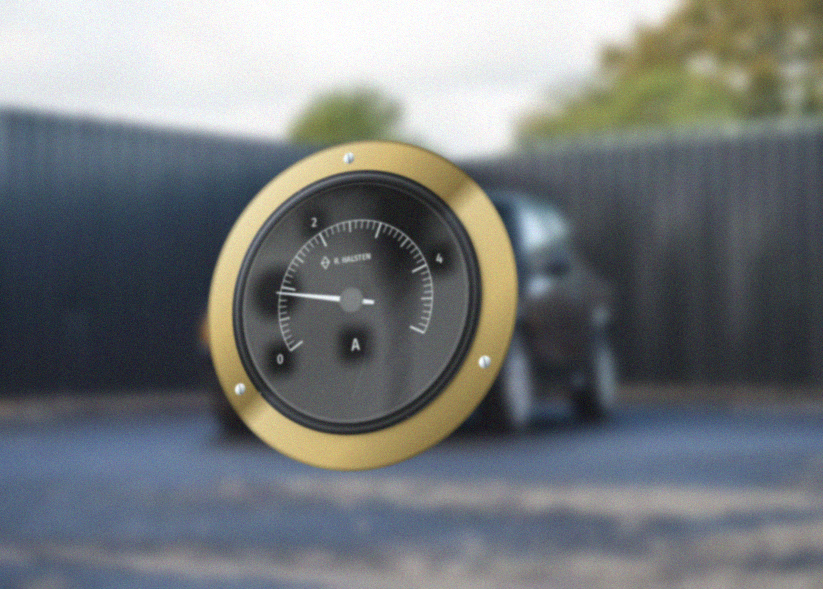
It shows 0.9 A
